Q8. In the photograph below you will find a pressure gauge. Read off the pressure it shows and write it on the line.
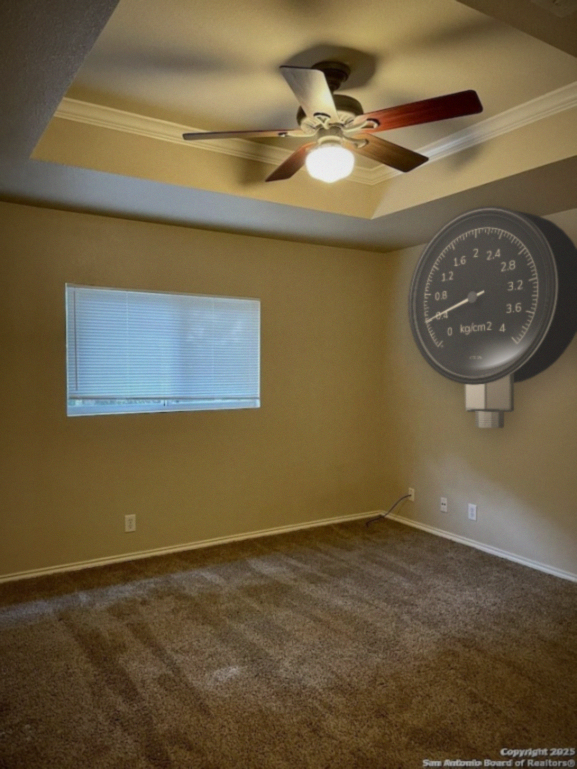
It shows 0.4 kg/cm²
